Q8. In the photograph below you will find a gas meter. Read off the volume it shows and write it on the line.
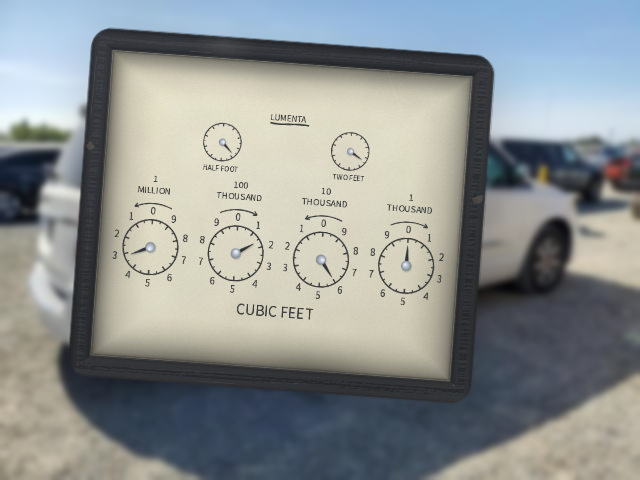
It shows 316000 ft³
